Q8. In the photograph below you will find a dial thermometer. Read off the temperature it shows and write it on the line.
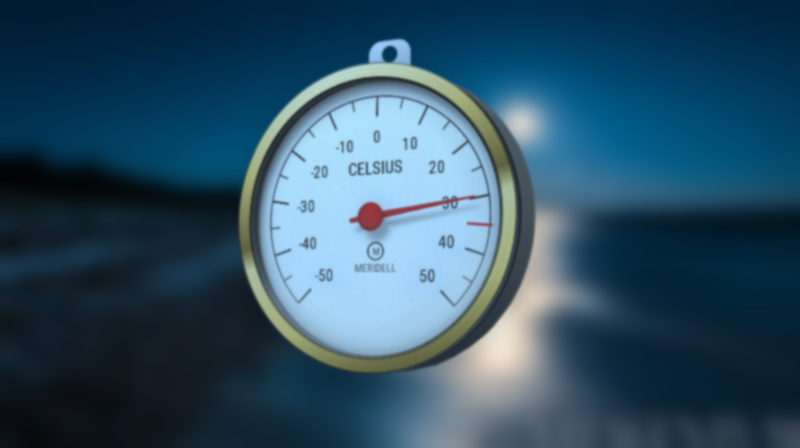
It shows 30 °C
